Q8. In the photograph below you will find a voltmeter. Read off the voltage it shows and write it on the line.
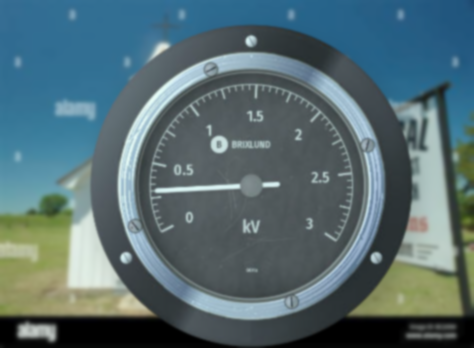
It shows 0.3 kV
